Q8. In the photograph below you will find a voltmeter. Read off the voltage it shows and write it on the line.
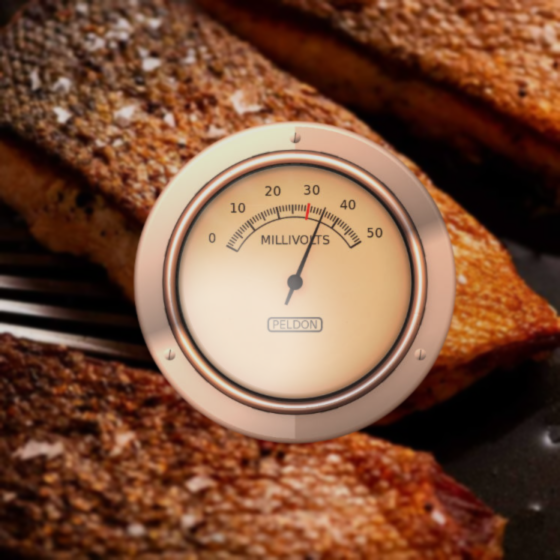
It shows 35 mV
